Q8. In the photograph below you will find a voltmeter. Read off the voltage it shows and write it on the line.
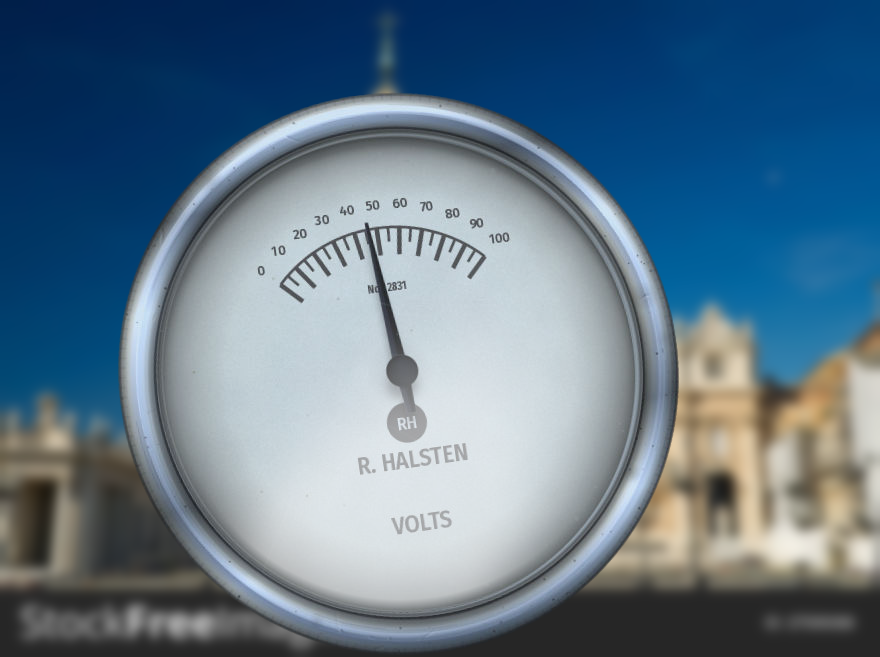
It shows 45 V
